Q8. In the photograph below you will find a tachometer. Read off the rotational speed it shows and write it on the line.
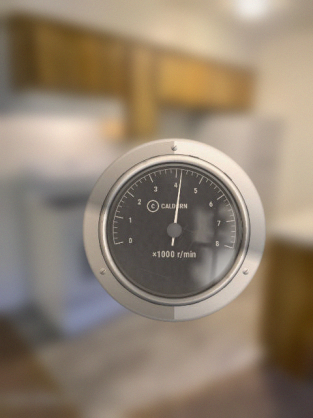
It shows 4200 rpm
